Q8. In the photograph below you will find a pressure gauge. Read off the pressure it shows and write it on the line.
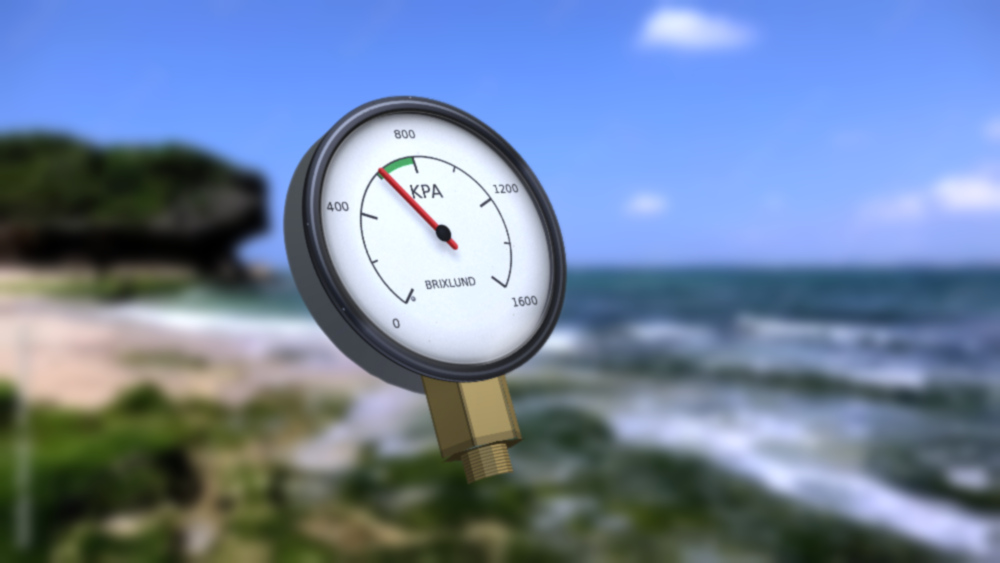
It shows 600 kPa
